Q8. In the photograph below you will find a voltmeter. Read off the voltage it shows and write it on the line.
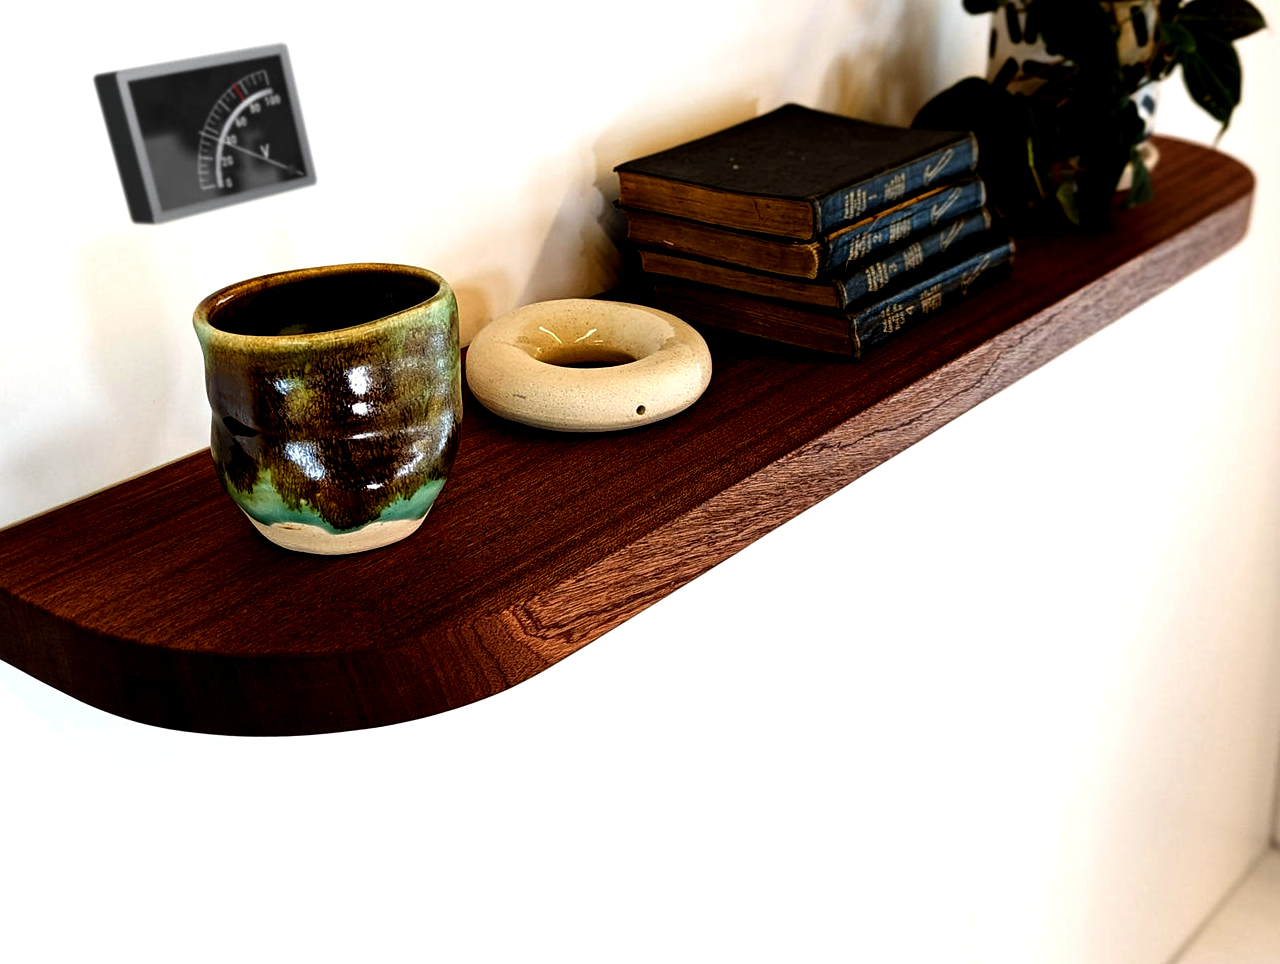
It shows 35 V
